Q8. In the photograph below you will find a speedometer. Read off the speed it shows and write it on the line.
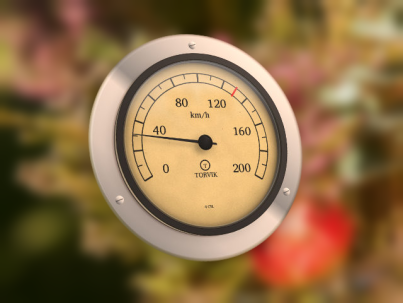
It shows 30 km/h
